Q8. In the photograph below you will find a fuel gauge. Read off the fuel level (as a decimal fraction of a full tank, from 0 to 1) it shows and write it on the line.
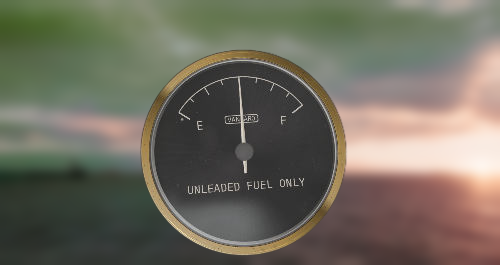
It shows 0.5
